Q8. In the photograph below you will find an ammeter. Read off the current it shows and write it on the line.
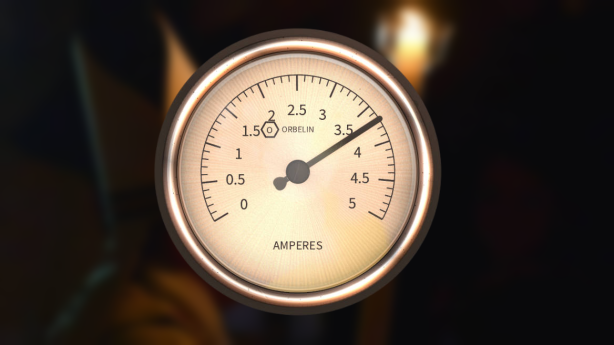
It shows 3.7 A
